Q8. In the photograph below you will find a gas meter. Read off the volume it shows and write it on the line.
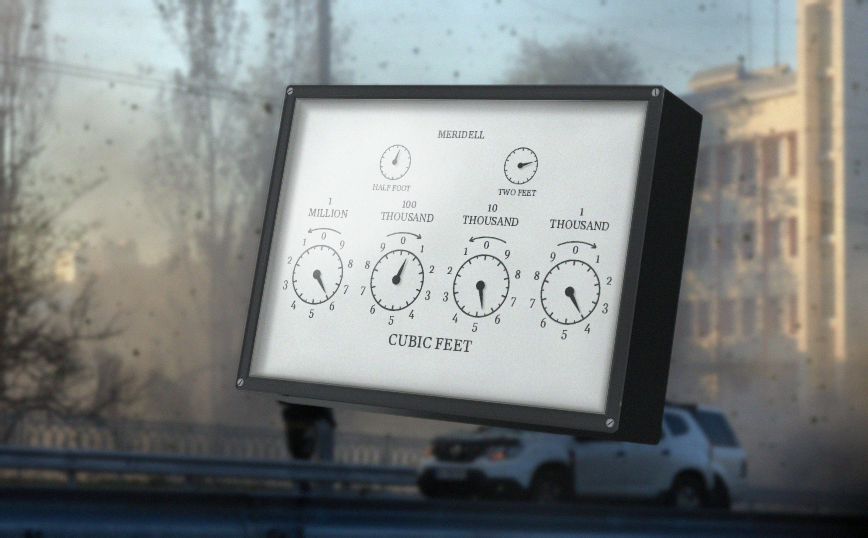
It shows 605400 ft³
